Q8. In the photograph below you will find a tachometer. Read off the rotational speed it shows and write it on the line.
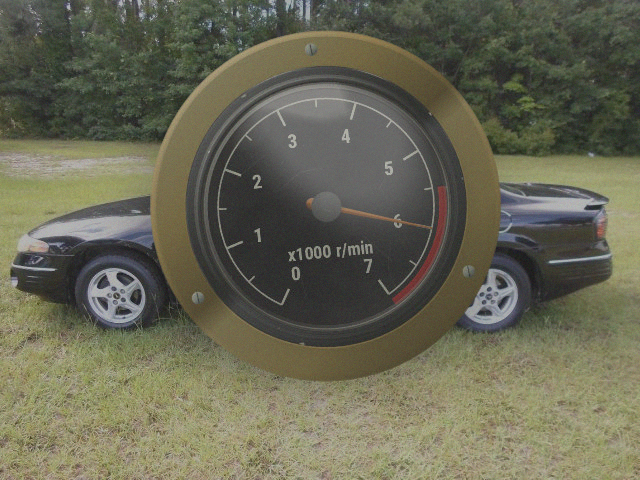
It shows 6000 rpm
